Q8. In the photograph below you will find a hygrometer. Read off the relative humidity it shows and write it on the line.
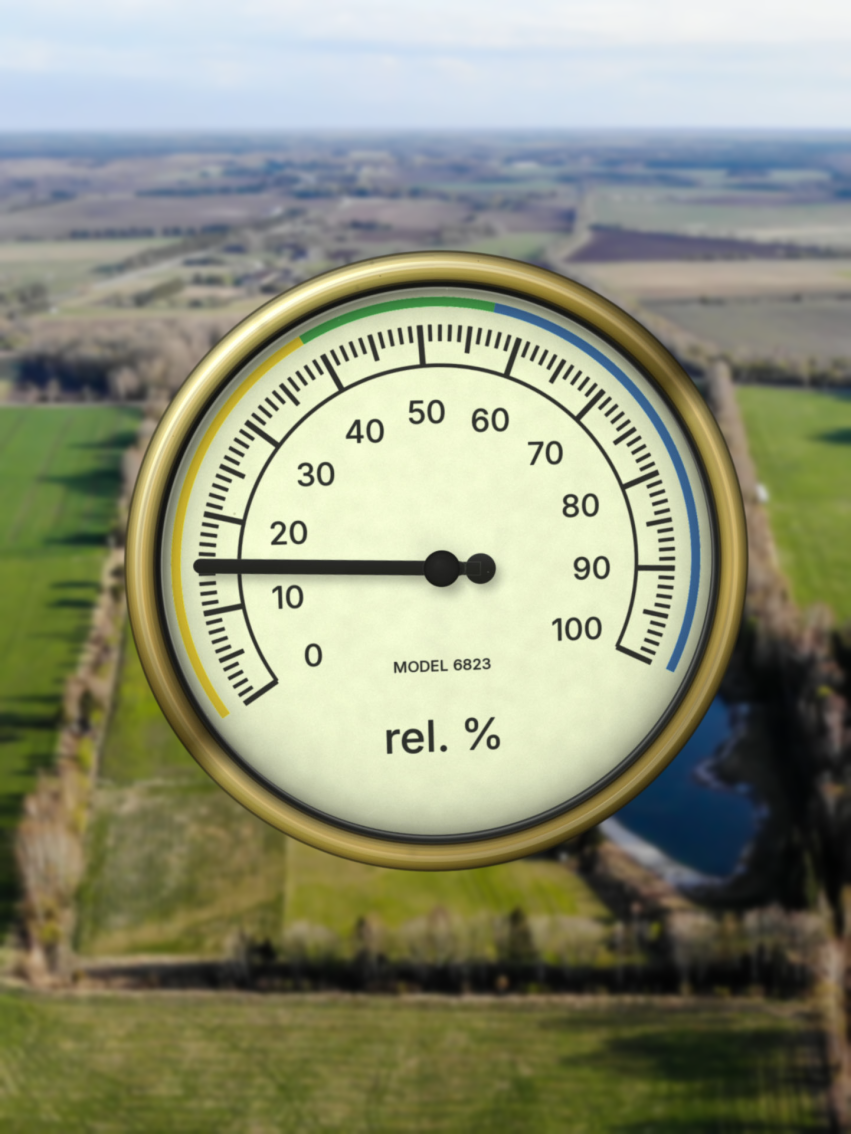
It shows 15 %
